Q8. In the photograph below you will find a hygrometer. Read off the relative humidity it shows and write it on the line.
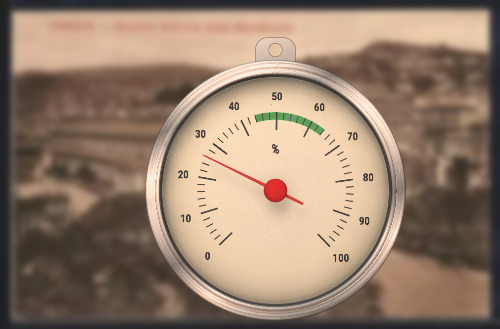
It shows 26 %
